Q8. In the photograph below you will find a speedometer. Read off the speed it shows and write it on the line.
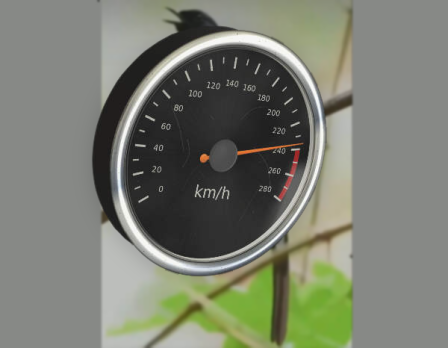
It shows 235 km/h
